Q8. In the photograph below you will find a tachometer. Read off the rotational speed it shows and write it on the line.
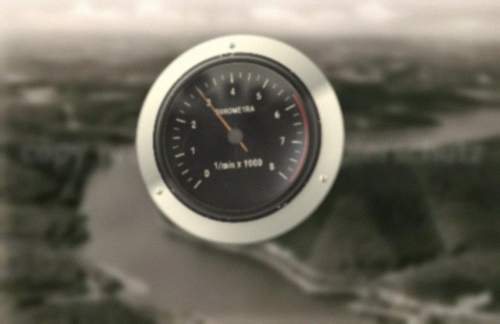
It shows 3000 rpm
